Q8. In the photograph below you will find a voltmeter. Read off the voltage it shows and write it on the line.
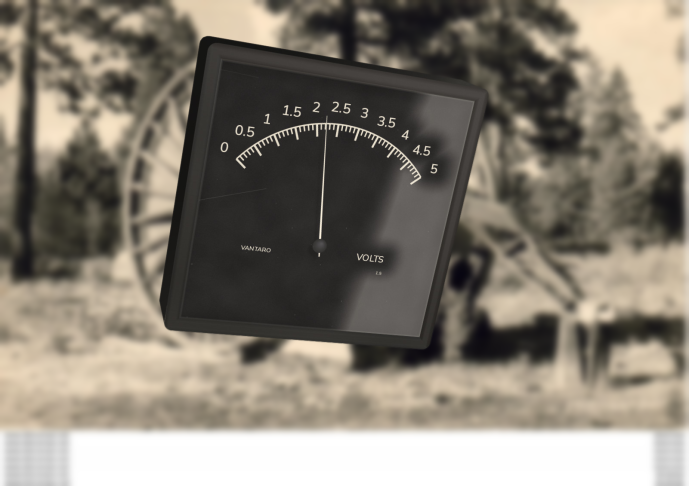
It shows 2.2 V
